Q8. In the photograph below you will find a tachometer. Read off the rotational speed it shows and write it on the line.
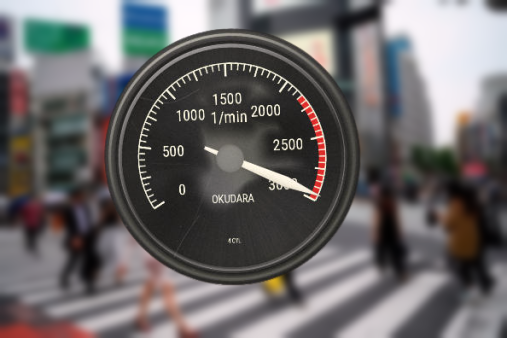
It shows 2950 rpm
